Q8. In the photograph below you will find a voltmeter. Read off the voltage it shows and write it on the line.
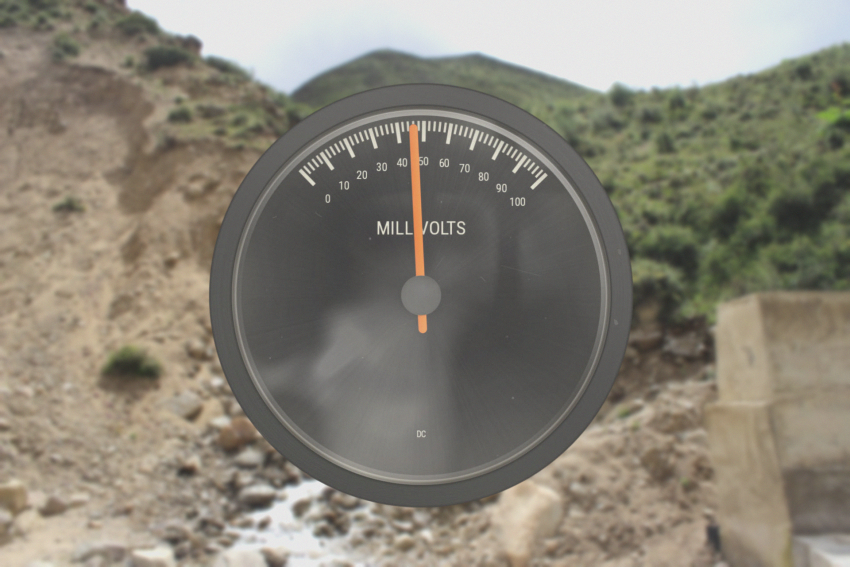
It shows 46 mV
